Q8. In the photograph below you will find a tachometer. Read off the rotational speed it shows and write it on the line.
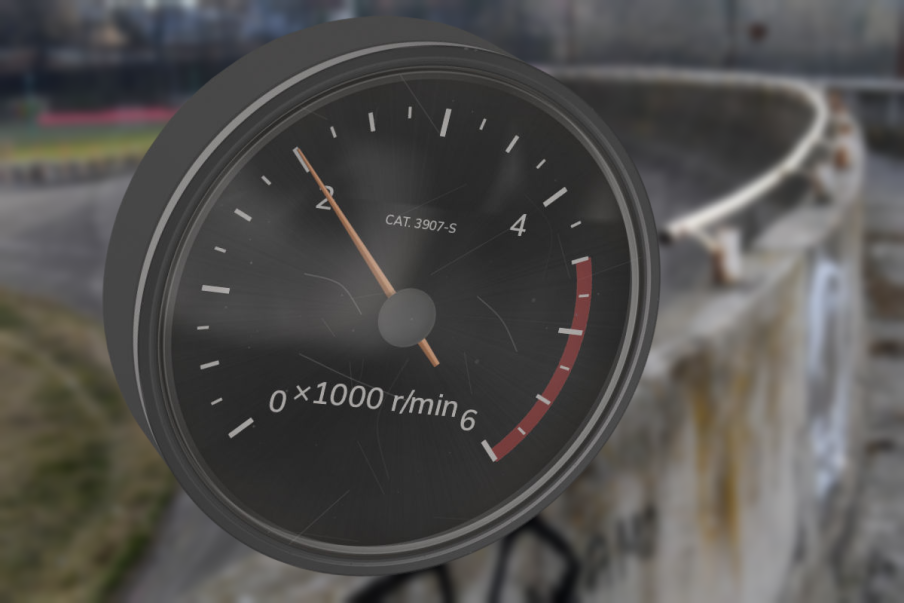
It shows 2000 rpm
